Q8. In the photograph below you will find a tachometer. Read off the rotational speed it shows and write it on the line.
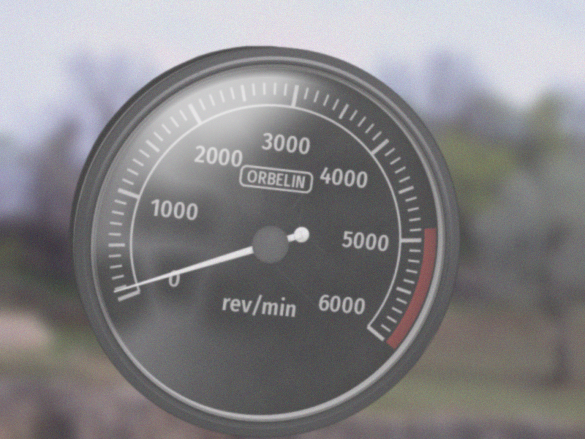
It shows 100 rpm
